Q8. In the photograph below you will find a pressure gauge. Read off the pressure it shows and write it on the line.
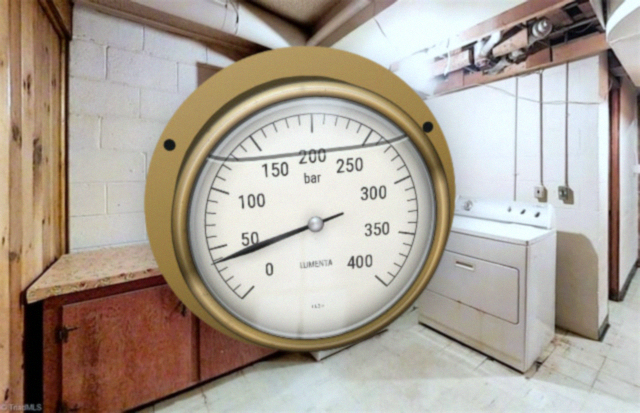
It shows 40 bar
